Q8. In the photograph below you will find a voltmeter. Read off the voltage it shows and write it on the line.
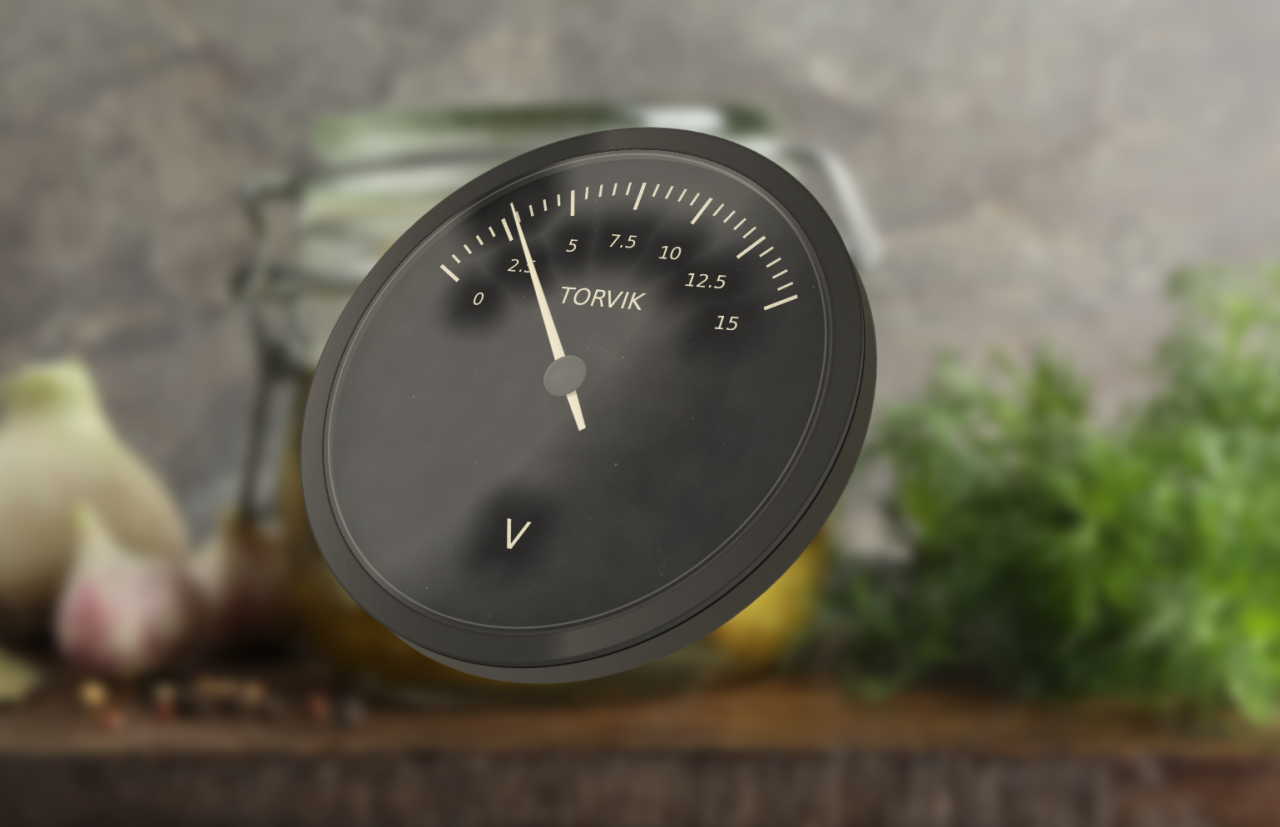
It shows 3 V
